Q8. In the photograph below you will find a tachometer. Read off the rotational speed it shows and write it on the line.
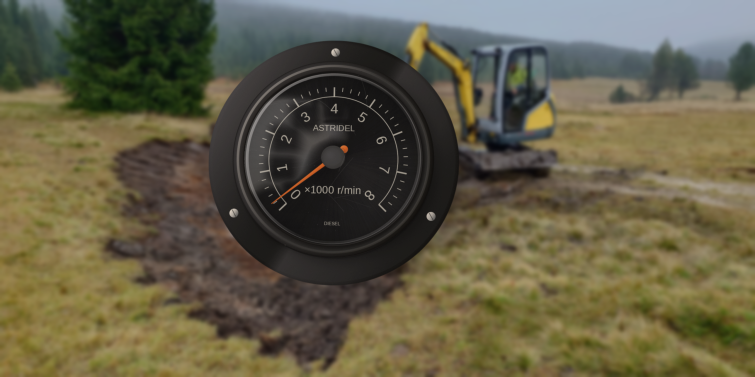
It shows 200 rpm
